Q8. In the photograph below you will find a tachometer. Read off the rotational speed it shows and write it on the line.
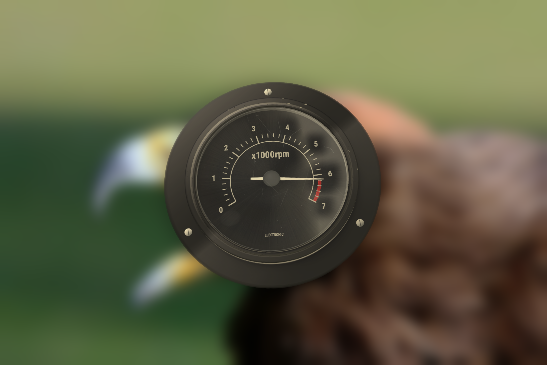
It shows 6200 rpm
